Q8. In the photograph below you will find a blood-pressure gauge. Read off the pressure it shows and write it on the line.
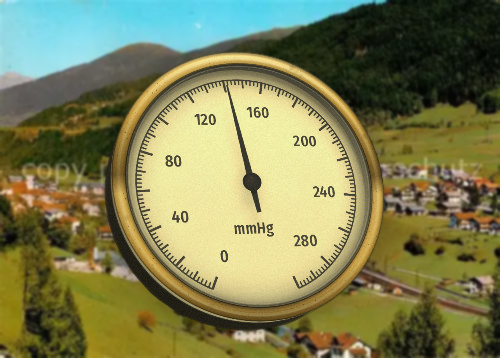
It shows 140 mmHg
